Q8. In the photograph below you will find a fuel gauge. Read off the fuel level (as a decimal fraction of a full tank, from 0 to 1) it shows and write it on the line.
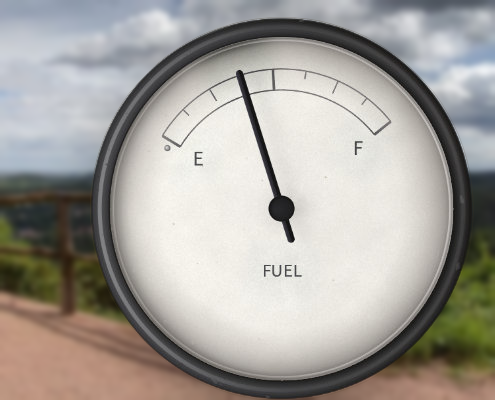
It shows 0.375
